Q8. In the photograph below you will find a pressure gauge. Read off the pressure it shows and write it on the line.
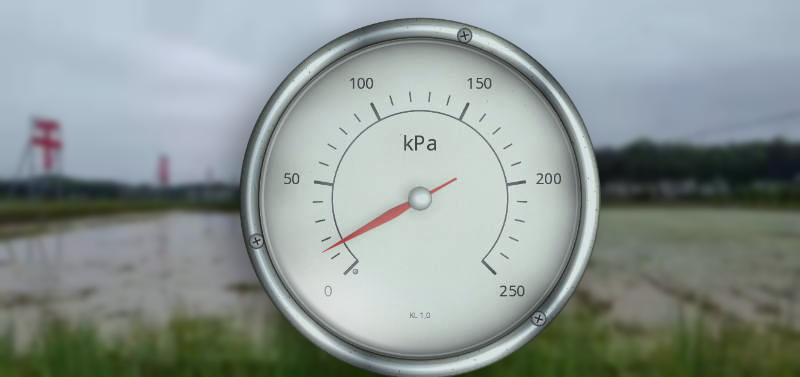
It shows 15 kPa
